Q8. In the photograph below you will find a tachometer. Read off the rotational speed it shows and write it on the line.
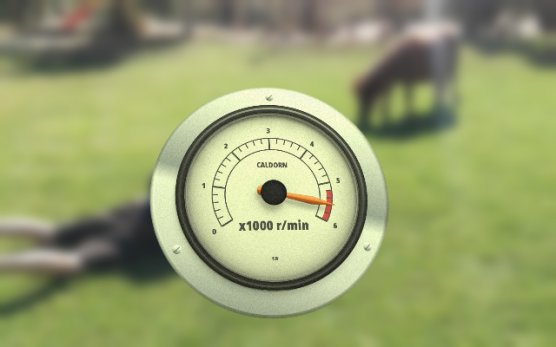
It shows 5600 rpm
